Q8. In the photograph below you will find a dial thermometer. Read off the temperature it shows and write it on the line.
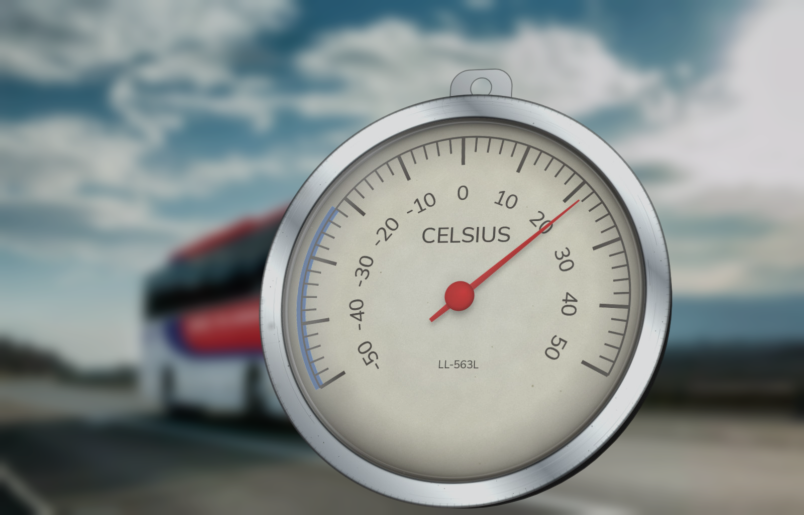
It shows 22 °C
